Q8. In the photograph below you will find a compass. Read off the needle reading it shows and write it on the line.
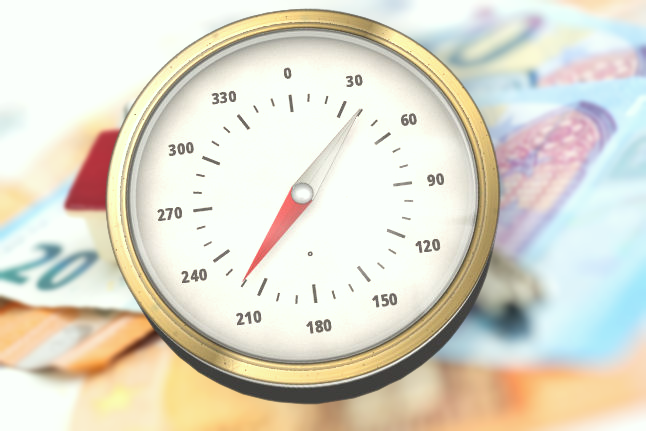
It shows 220 °
